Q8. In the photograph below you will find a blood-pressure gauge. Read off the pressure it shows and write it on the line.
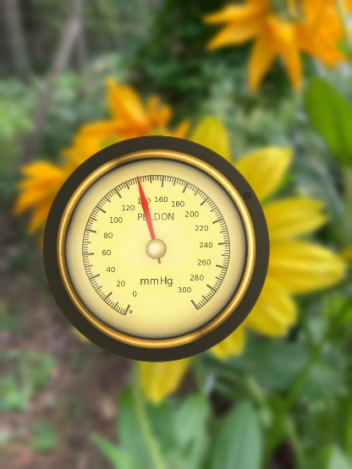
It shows 140 mmHg
